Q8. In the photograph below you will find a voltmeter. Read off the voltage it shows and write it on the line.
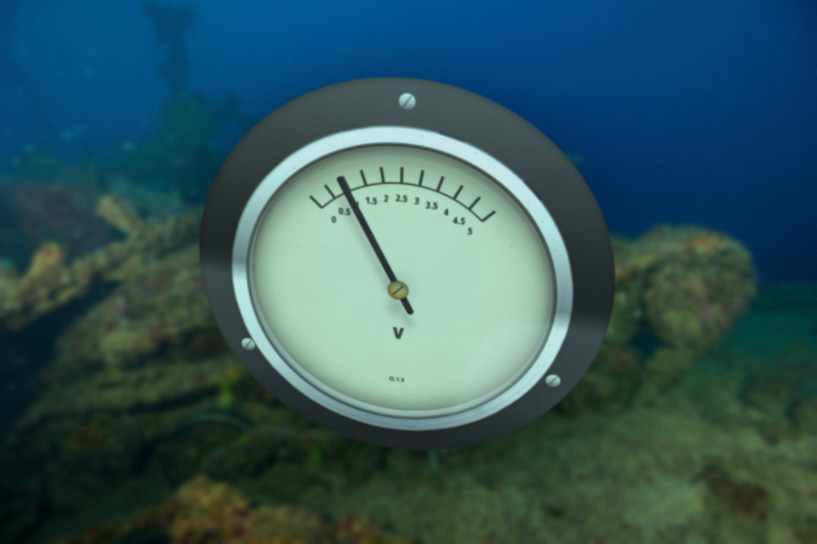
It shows 1 V
